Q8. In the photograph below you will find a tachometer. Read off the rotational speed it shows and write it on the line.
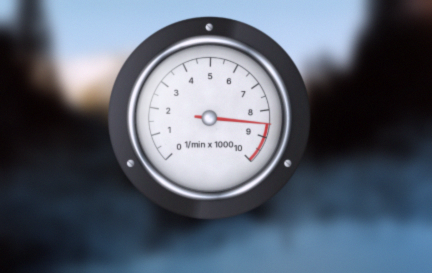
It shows 8500 rpm
